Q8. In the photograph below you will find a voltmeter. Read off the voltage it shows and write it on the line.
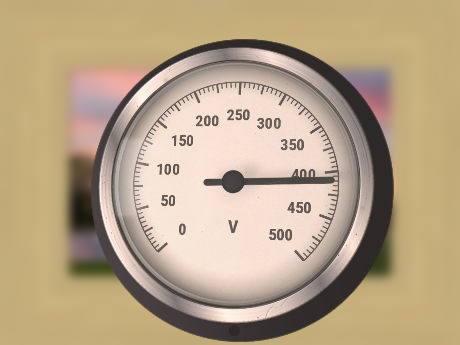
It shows 410 V
